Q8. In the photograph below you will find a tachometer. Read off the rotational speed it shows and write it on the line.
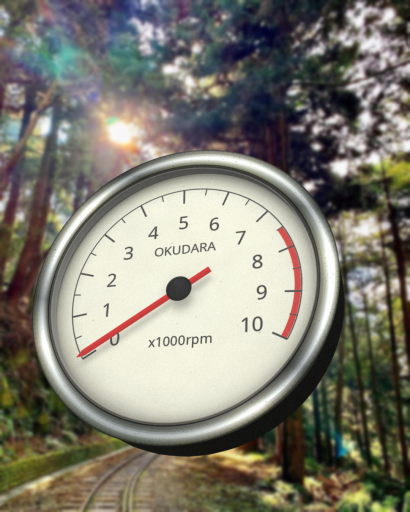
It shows 0 rpm
